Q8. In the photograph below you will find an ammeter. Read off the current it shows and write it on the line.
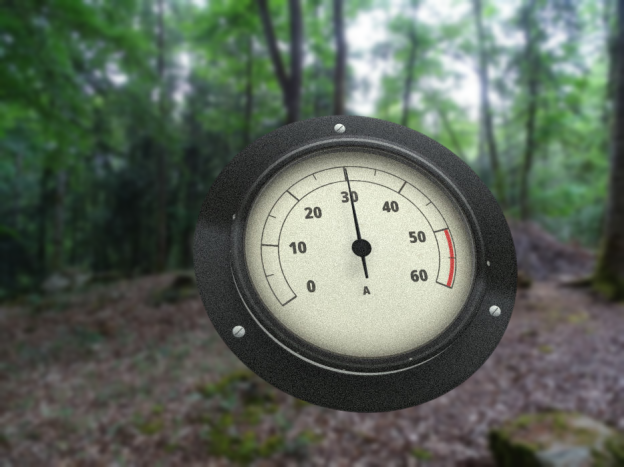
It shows 30 A
